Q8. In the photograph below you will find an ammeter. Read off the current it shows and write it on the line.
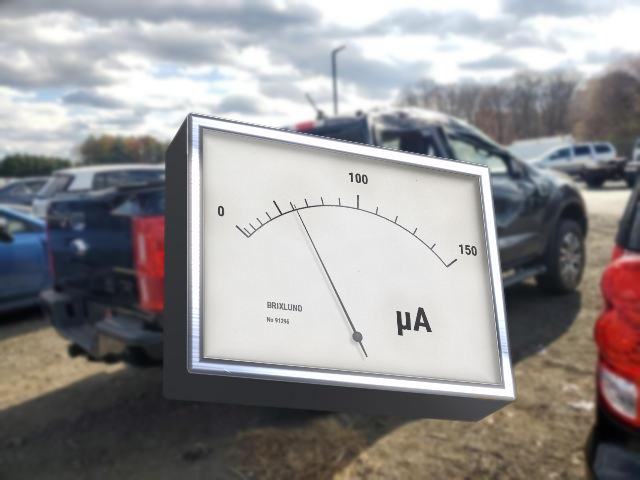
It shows 60 µA
